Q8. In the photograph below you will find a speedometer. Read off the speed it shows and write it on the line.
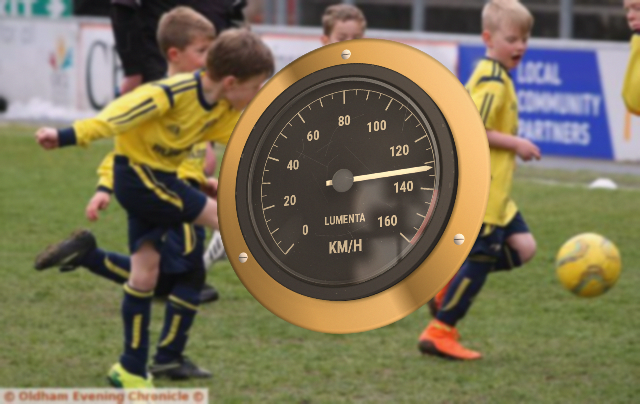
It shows 132.5 km/h
